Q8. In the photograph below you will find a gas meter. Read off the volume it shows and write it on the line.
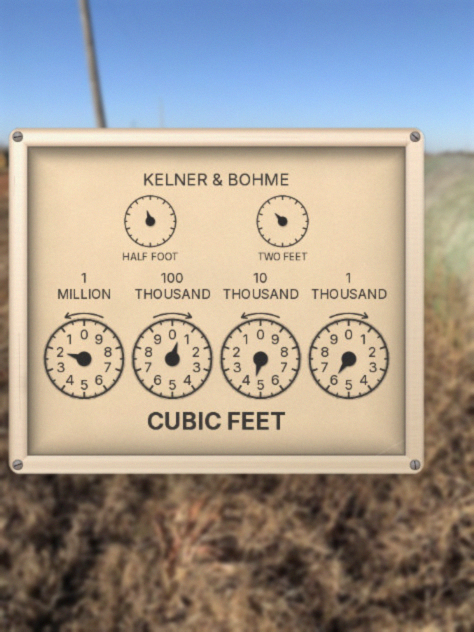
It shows 204600 ft³
